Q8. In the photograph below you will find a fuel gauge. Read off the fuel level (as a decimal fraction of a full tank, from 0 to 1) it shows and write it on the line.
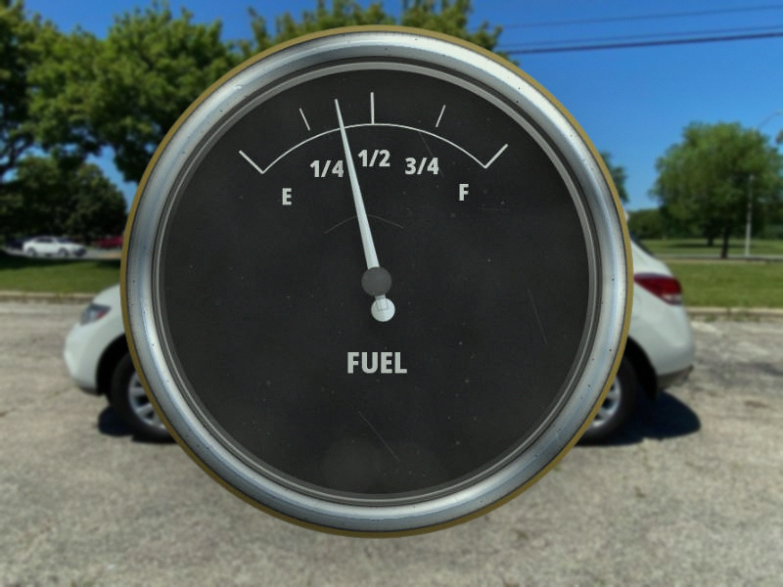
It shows 0.375
